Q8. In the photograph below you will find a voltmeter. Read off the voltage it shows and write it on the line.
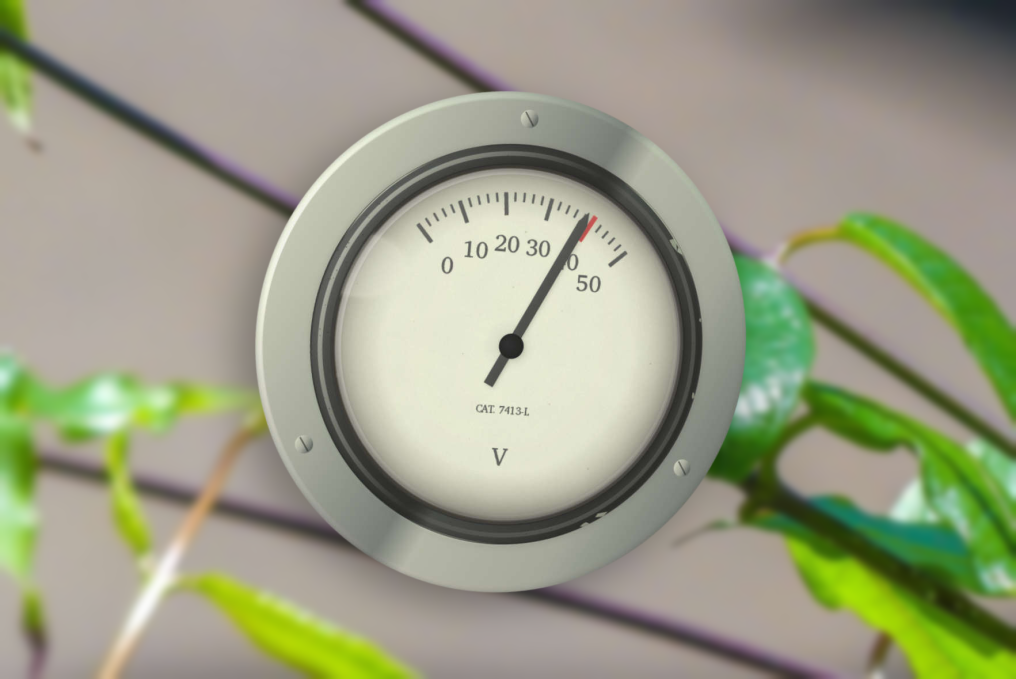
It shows 38 V
